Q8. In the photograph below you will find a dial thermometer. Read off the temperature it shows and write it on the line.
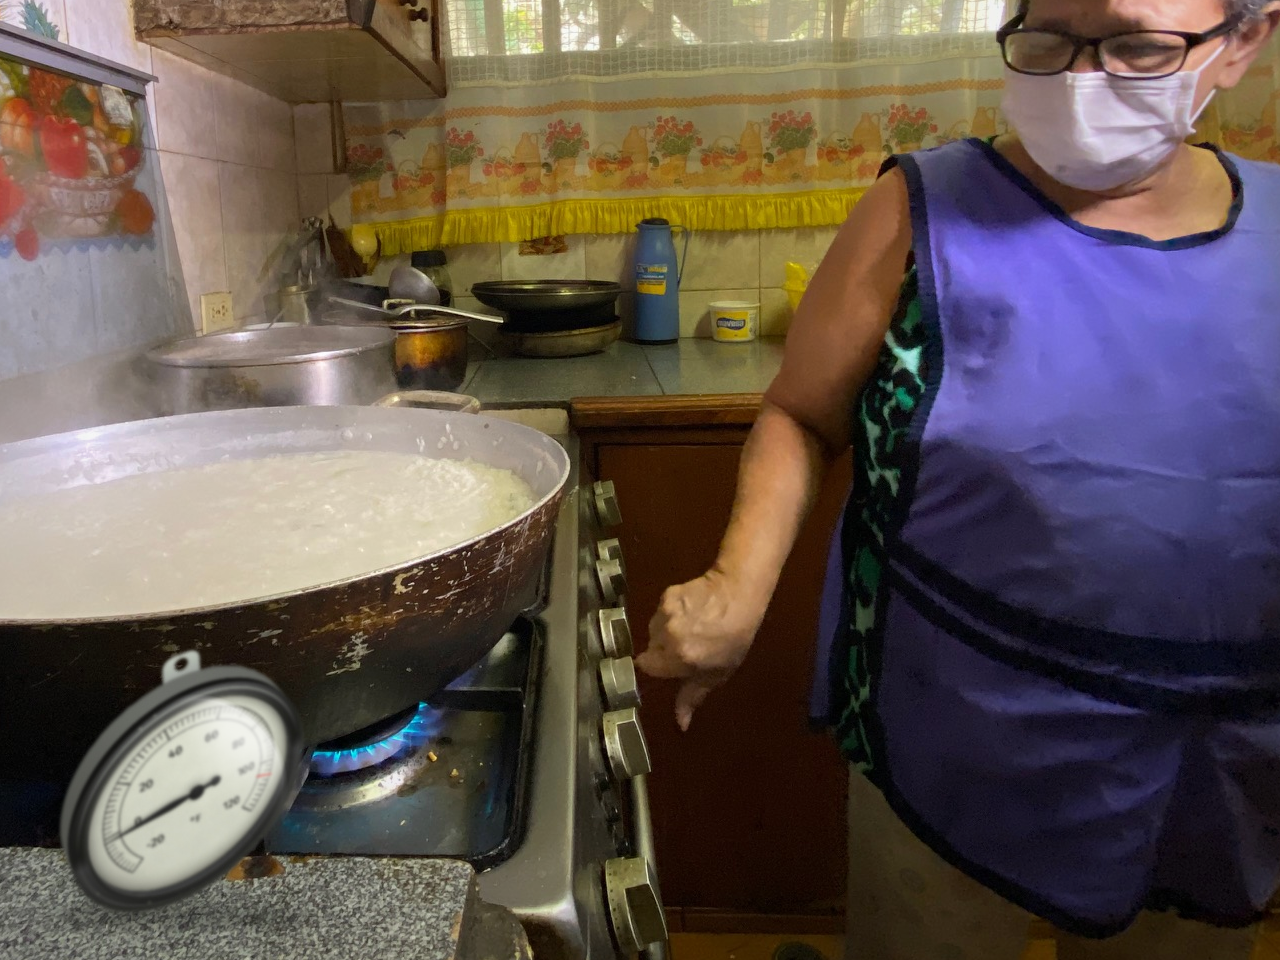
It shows 0 °F
